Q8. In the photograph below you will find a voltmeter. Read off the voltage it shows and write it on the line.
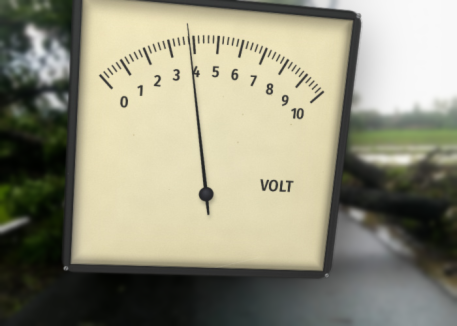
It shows 3.8 V
